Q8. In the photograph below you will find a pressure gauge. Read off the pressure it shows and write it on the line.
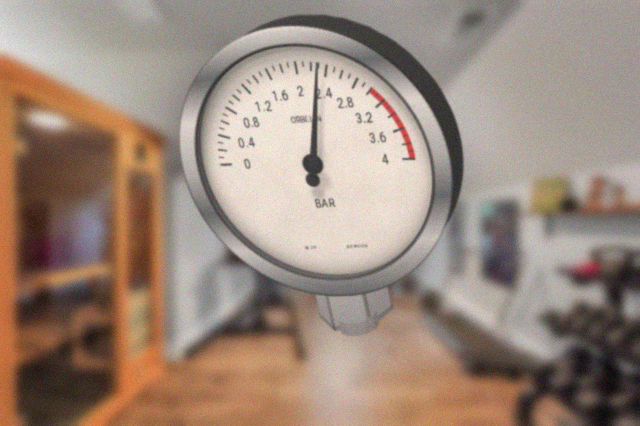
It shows 2.3 bar
